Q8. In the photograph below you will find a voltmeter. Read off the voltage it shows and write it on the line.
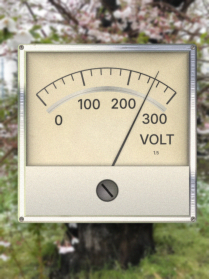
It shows 250 V
